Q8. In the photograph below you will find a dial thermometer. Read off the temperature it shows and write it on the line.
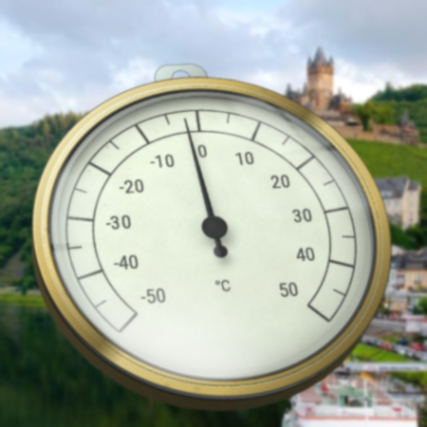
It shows -2.5 °C
